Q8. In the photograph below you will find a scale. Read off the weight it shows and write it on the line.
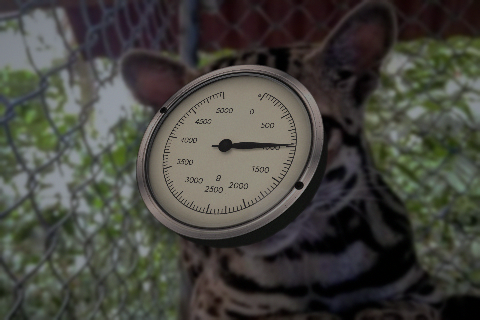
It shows 1000 g
